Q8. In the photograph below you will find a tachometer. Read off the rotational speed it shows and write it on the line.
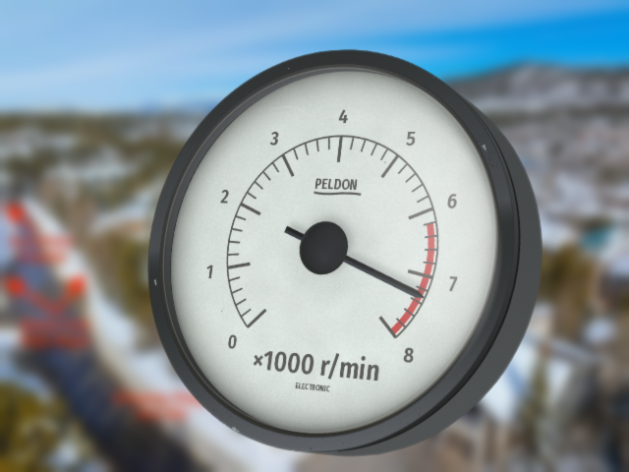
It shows 7300 rpm
